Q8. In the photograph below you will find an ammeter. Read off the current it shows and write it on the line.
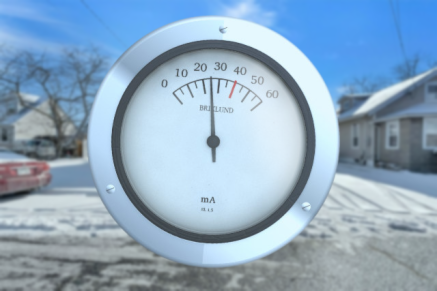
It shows 25 mA
